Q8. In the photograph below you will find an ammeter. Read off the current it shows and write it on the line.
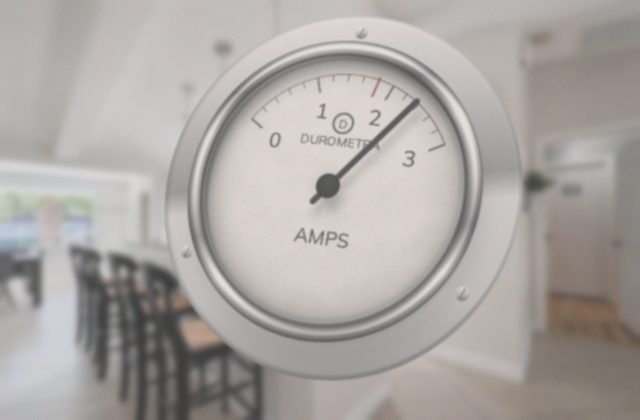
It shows 2.4 A
